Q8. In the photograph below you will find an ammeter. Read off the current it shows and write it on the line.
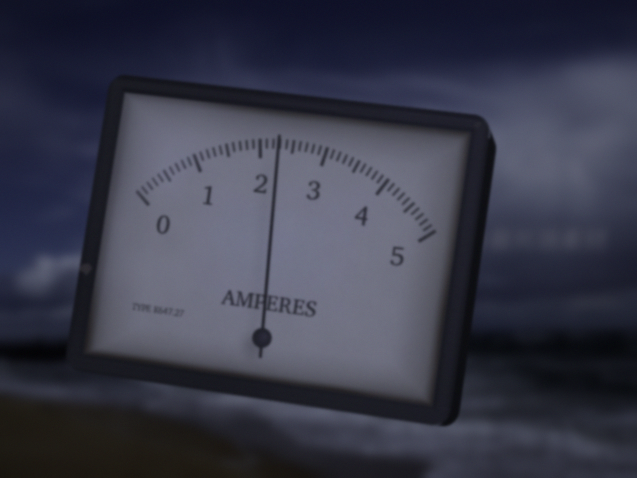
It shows 2.3 A
